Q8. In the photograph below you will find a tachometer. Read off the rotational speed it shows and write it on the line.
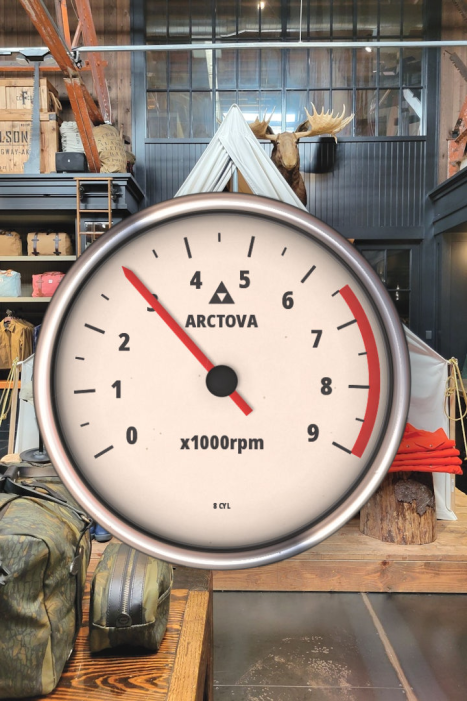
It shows 3000 rpm
